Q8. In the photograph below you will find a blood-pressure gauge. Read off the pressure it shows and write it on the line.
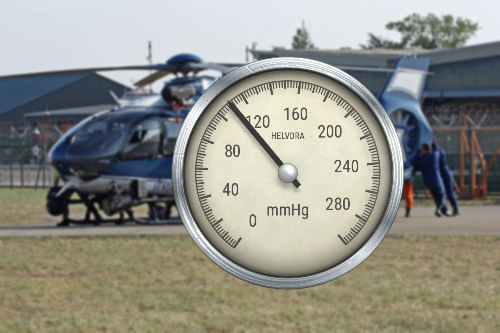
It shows 110 mmHg
